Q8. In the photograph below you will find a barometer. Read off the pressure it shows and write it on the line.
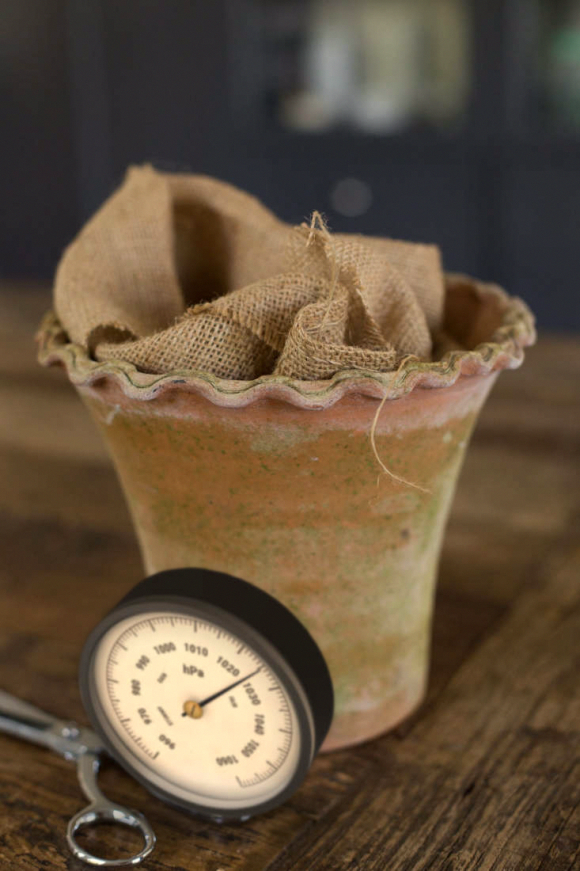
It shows 1025 hPa
